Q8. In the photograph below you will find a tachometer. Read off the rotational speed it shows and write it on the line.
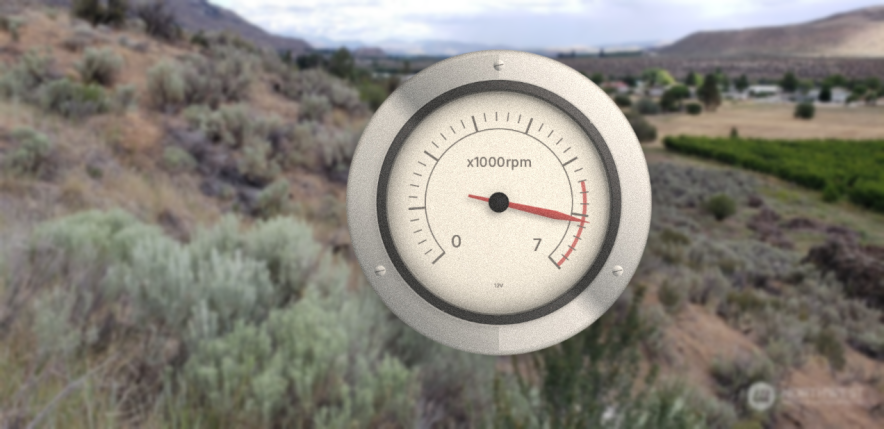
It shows 6100 rpm
